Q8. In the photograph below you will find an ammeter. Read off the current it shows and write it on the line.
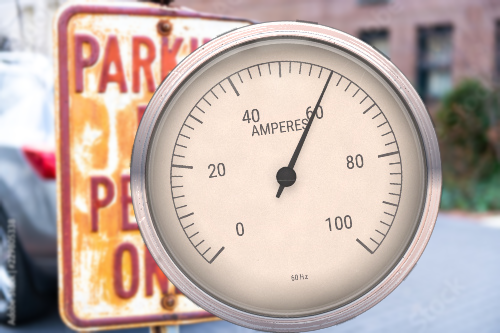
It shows 60 A
